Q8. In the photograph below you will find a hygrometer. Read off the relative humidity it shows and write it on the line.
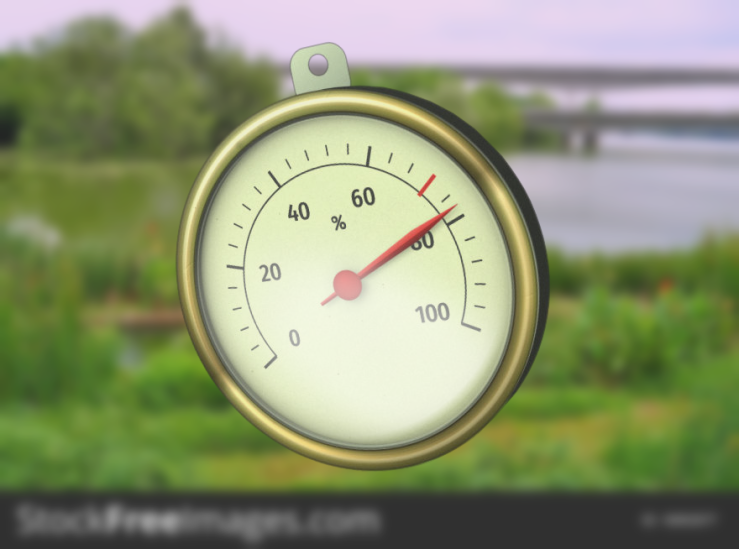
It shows 78 %
